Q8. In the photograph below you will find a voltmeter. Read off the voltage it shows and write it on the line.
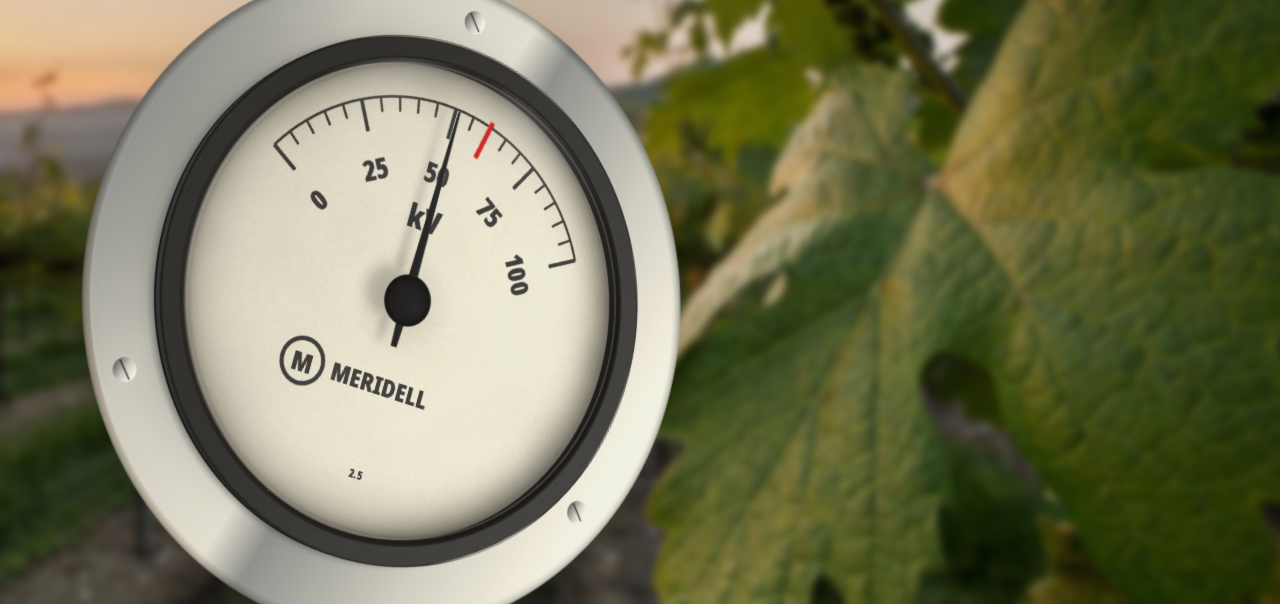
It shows 50 kV
